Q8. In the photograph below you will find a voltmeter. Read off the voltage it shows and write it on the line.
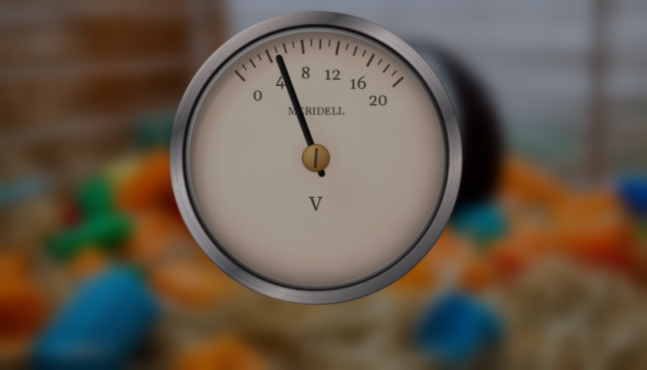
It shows 5 V
